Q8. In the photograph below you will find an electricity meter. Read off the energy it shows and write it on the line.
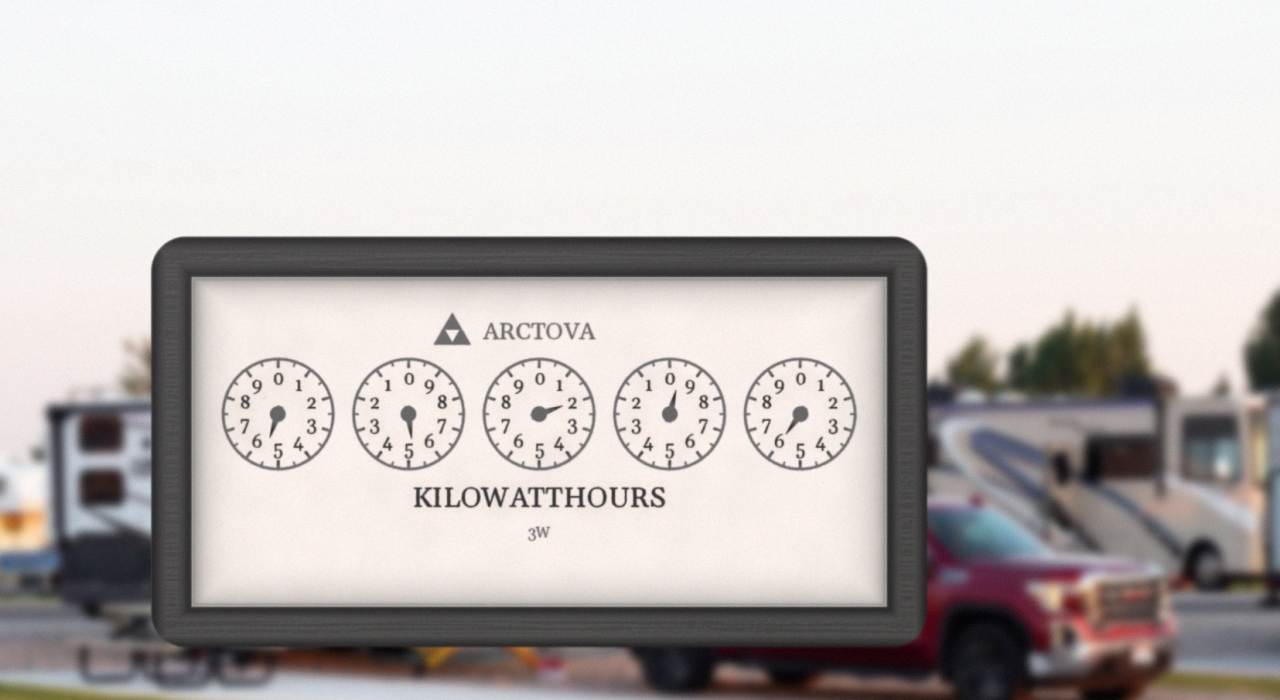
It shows 55196 kWh
